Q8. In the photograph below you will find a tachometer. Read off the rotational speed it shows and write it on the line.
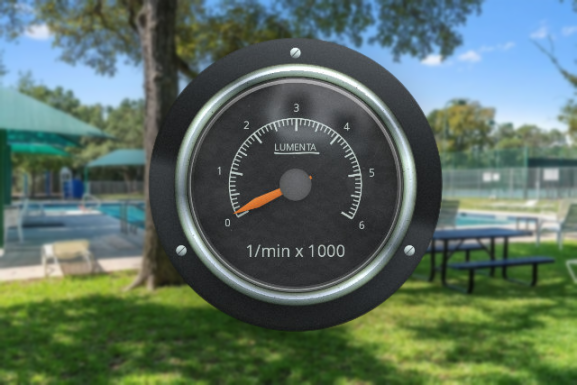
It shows 100 rpm
